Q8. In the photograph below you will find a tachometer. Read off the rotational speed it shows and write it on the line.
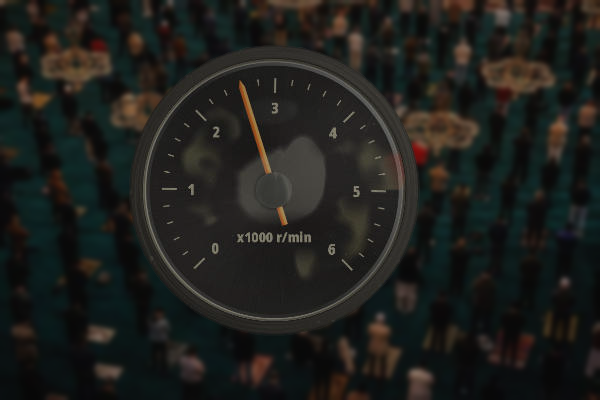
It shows 2600 rpm
